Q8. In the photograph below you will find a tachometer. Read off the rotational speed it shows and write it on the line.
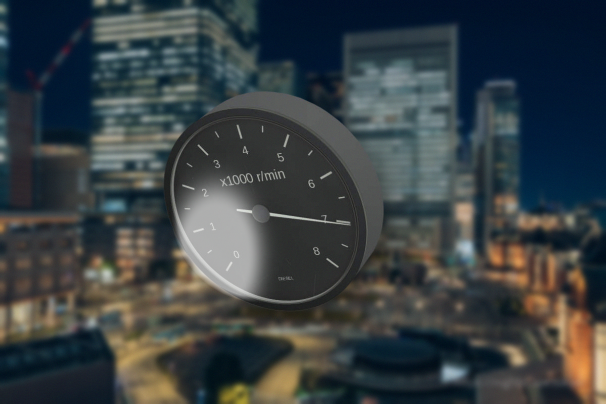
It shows 7000 rpm
